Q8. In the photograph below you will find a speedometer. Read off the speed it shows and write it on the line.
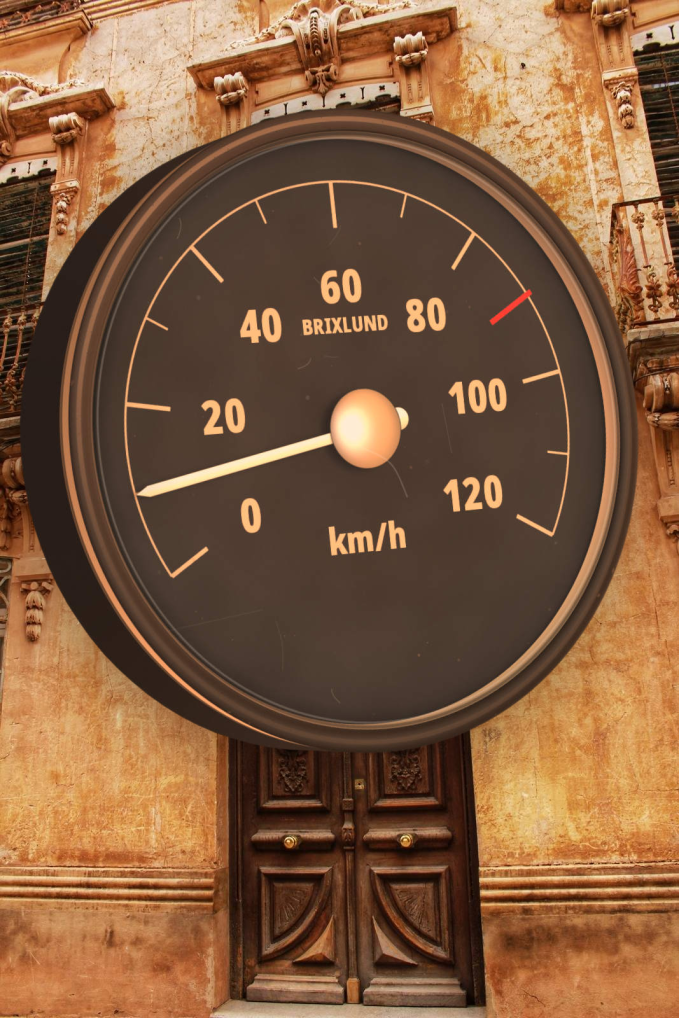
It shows 10 km/h
